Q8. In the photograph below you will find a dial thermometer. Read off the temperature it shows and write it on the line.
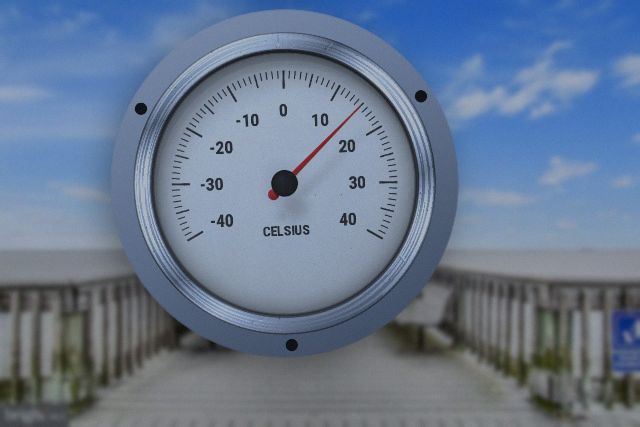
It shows 15 °C
